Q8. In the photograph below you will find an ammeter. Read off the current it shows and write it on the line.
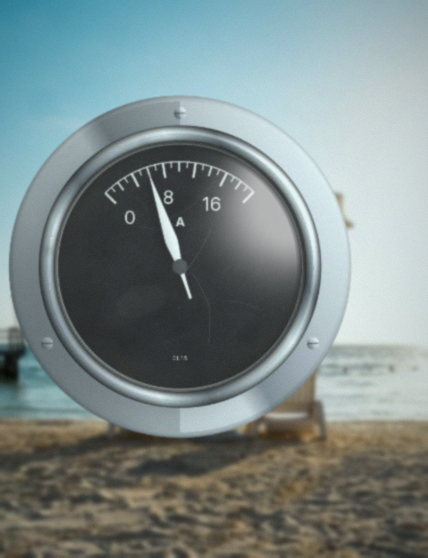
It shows 6 A
